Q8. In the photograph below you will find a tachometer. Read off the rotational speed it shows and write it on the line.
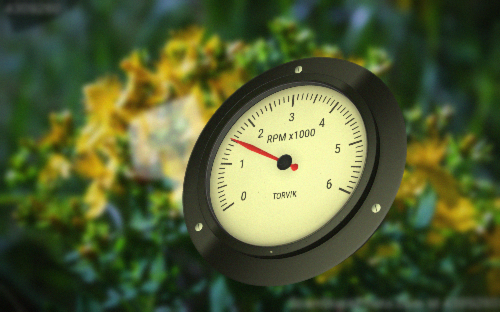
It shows 1500 rpm
